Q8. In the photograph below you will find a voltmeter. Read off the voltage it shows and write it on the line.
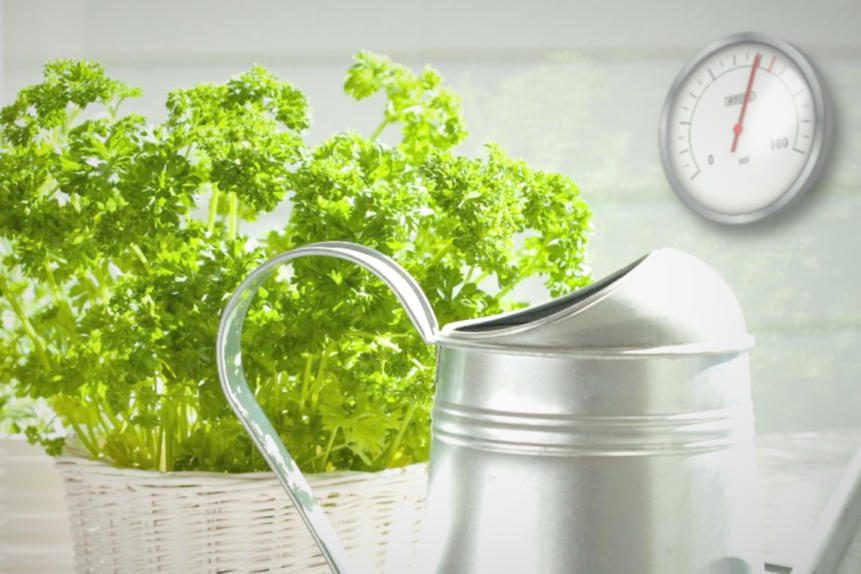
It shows 60 mV
